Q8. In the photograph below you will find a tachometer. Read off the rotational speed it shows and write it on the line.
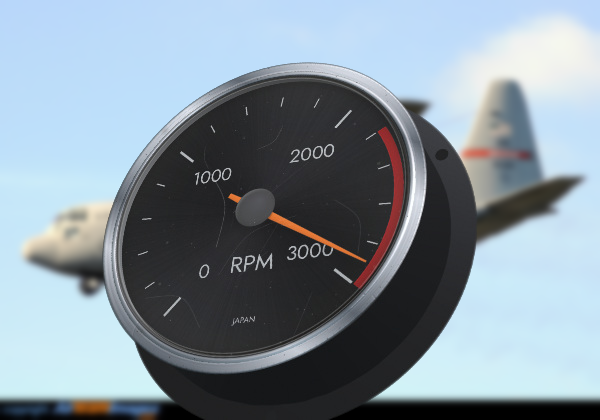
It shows 2900 rpm
